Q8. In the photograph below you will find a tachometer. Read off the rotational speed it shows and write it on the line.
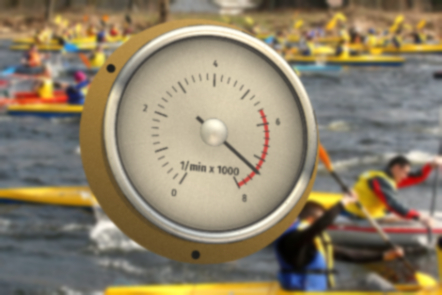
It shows 7400 rpm
